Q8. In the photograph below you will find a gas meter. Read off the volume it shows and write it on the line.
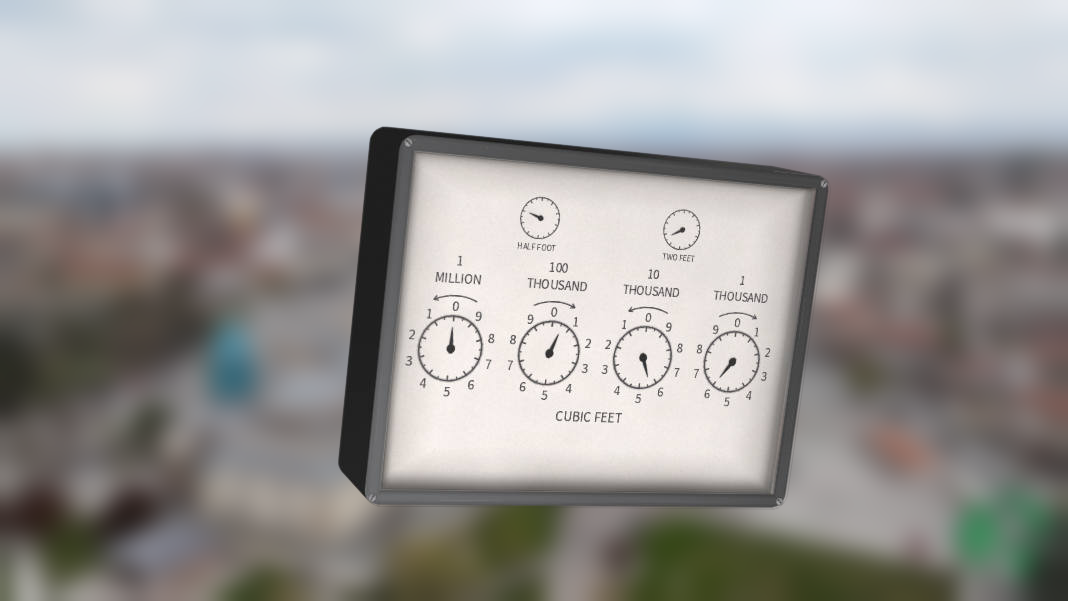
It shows 5600 ft³
